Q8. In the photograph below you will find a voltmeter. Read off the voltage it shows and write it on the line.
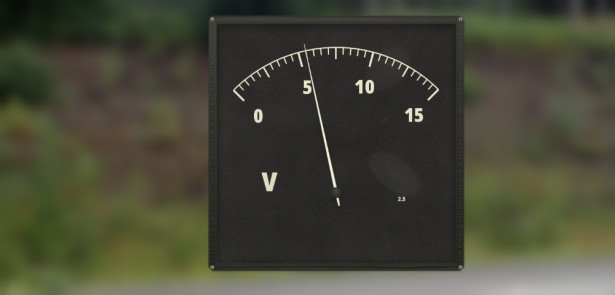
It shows 5.5 V
